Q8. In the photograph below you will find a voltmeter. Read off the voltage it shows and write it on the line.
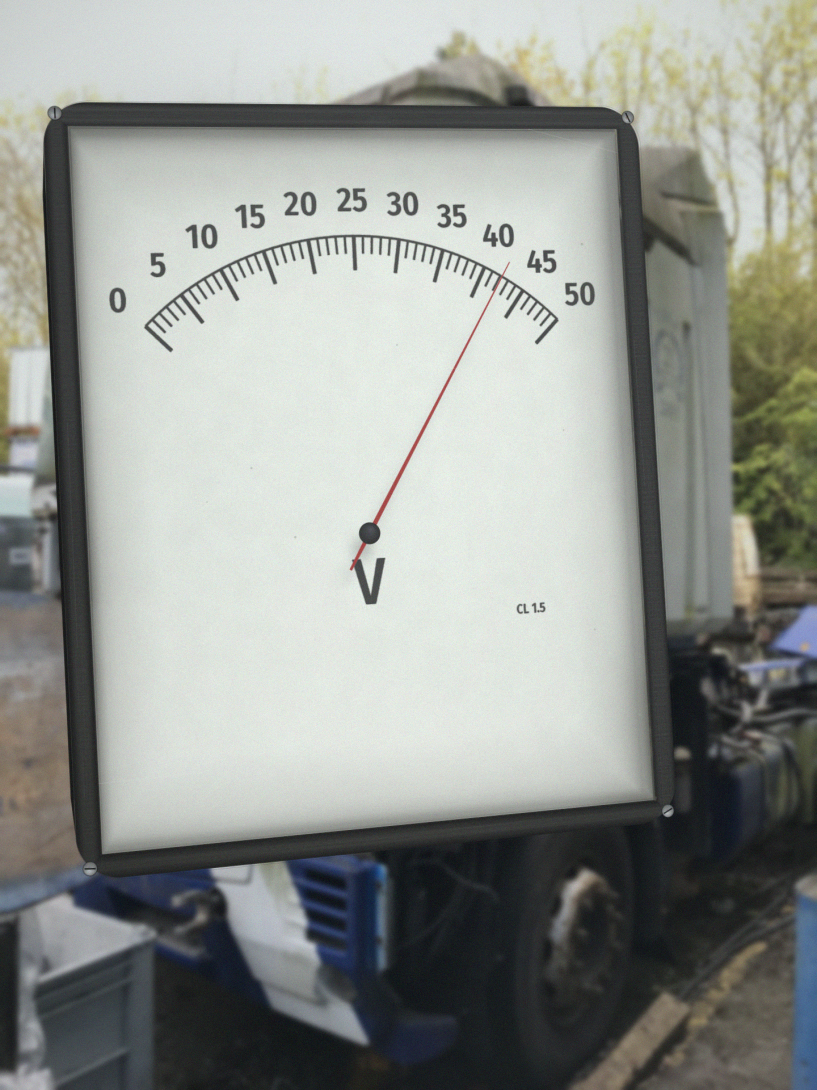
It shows 42 V
